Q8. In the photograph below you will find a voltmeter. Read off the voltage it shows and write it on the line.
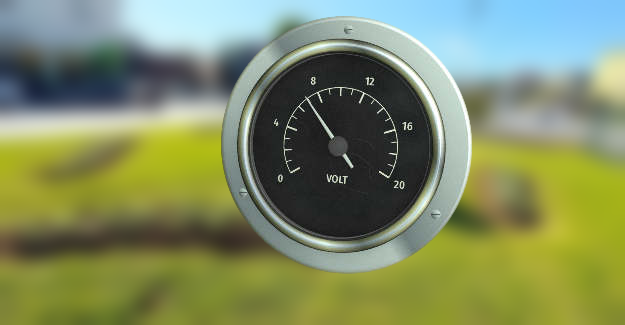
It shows 7 V
